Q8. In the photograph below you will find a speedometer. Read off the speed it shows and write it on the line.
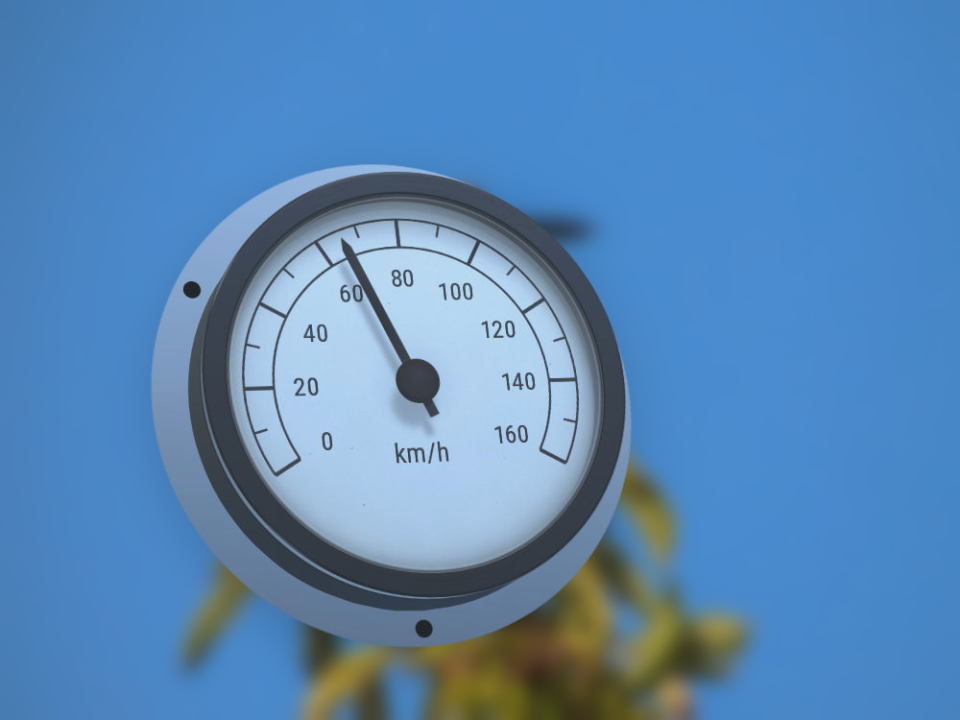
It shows 65 km/h
